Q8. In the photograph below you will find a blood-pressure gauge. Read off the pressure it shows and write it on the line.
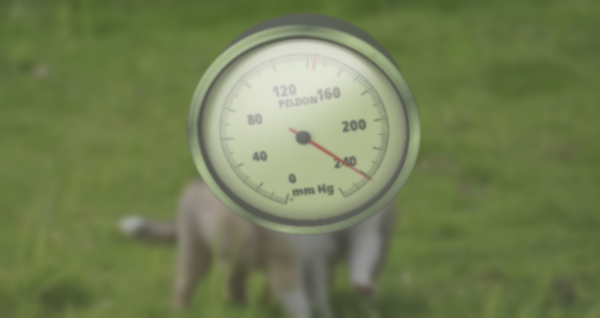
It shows 240 mmHg
